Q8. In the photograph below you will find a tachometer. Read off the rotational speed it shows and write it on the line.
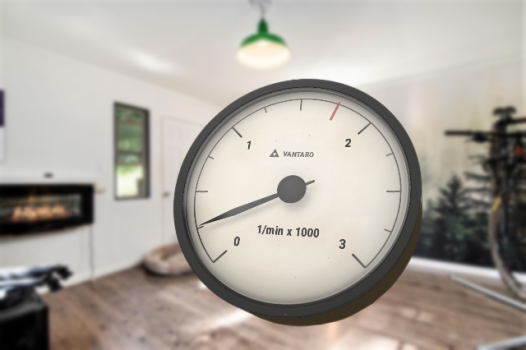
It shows 250 rpm
